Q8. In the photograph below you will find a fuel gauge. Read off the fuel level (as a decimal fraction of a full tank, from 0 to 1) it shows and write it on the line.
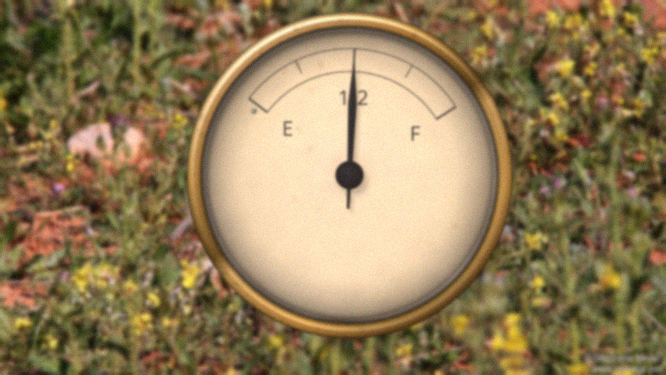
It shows 0.5
